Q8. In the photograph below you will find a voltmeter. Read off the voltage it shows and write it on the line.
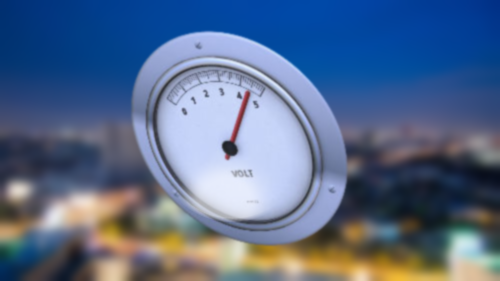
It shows 4.5 V
